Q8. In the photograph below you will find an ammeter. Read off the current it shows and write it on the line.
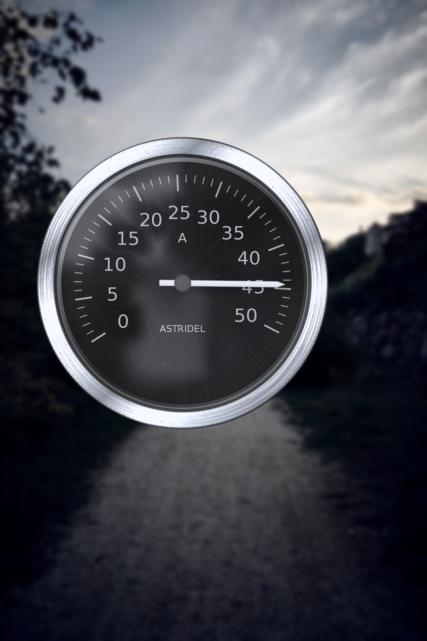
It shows 44.5 A
